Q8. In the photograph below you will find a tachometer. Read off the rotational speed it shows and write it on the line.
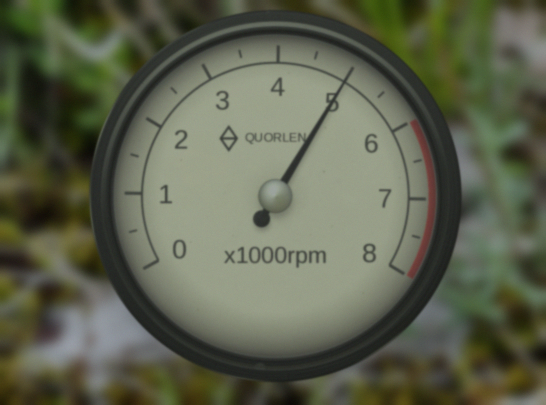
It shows 5000 rpm
